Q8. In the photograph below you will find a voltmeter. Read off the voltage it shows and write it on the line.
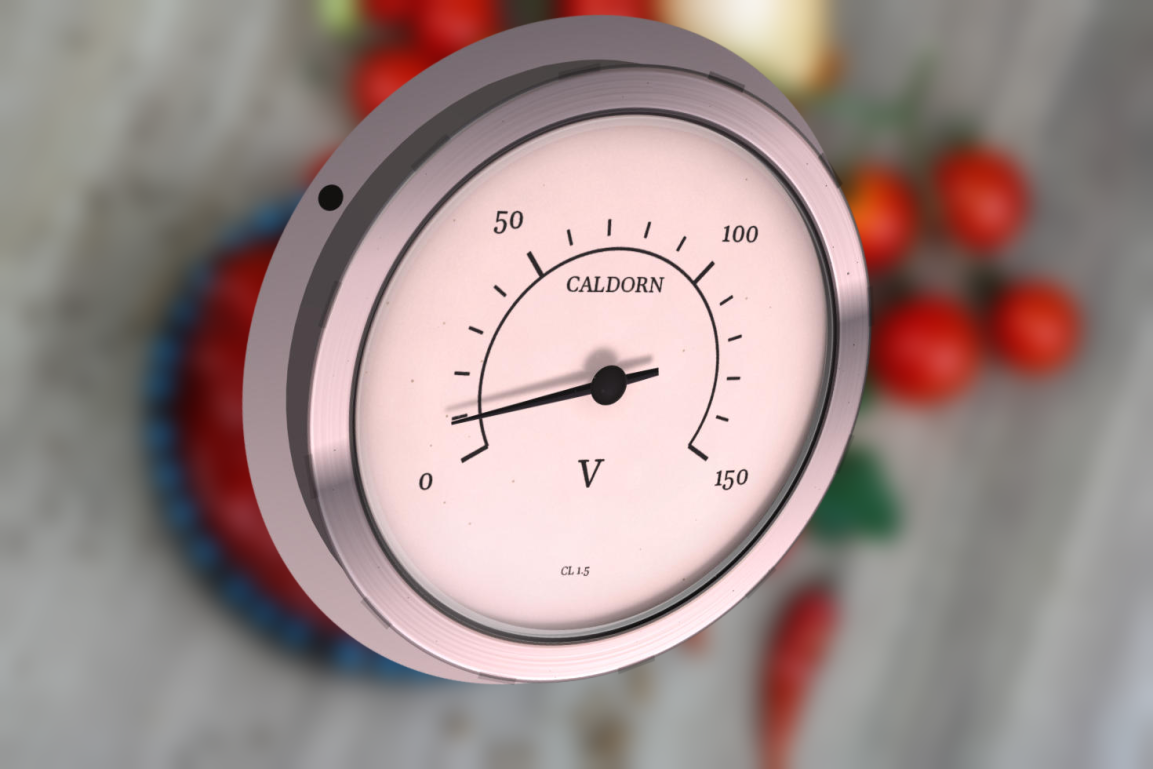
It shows 10 V
